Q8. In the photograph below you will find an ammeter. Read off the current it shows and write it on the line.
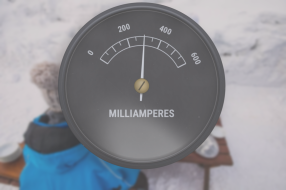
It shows 300 mA
